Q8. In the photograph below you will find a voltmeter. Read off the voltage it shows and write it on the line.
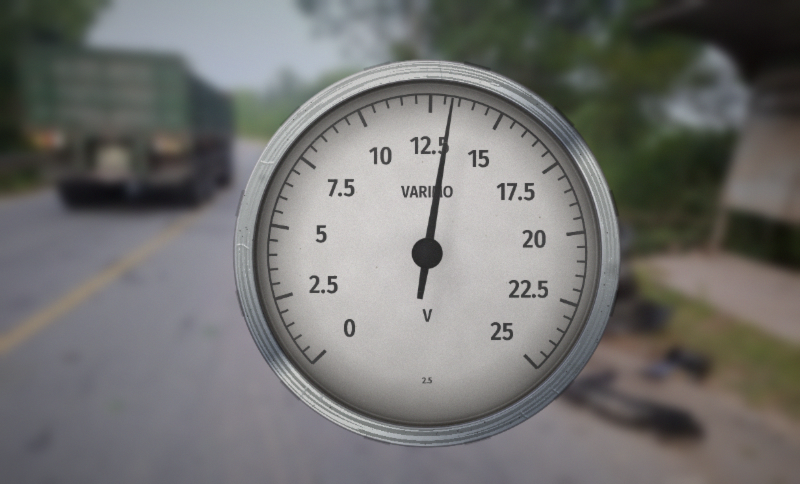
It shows 13.25 V
